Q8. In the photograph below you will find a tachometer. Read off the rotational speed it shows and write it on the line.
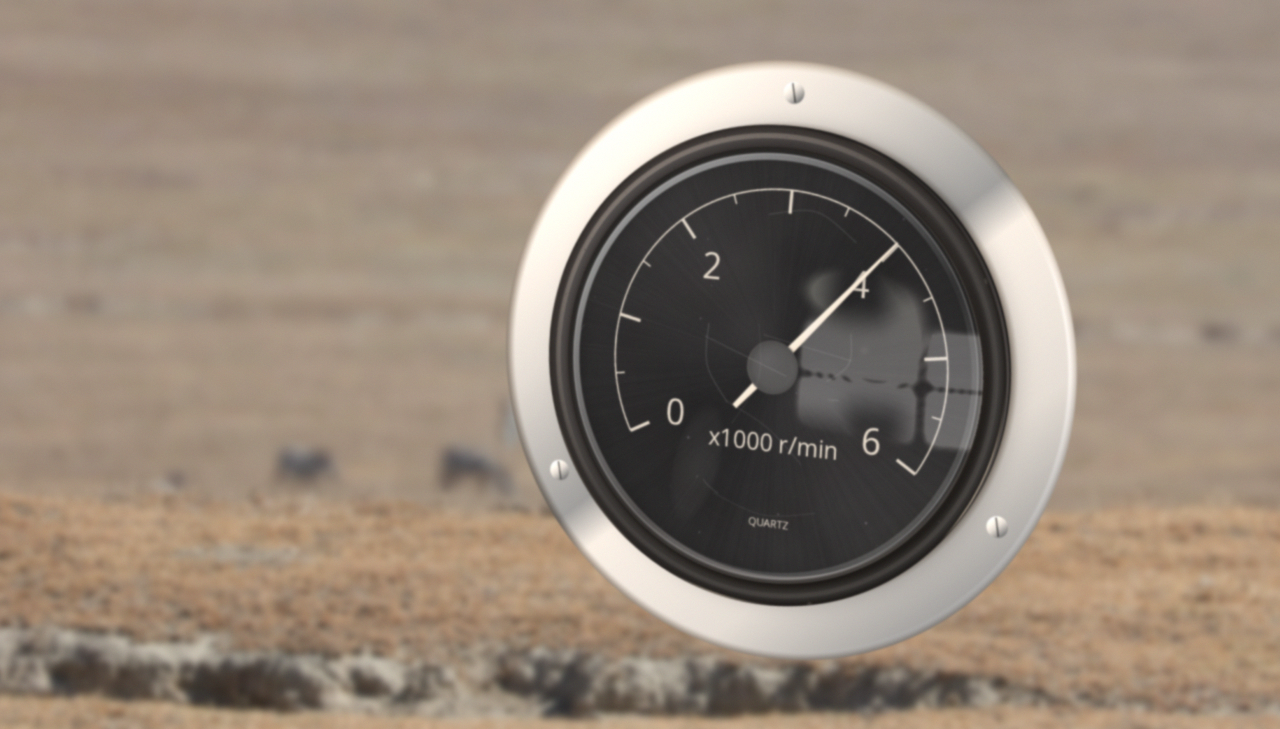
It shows 4000 rpm
